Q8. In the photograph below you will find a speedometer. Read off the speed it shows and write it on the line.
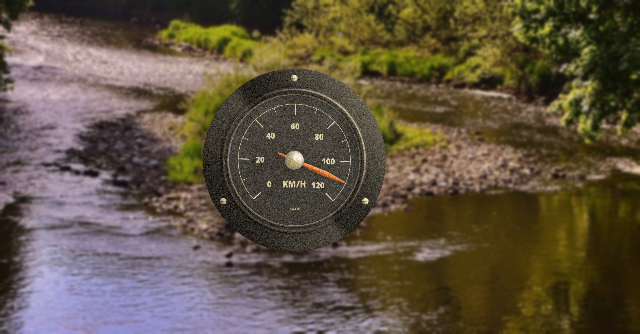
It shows 110 km/h
